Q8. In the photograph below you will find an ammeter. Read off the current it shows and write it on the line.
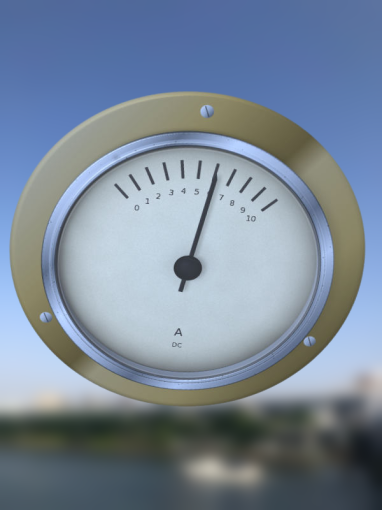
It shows 6 A
